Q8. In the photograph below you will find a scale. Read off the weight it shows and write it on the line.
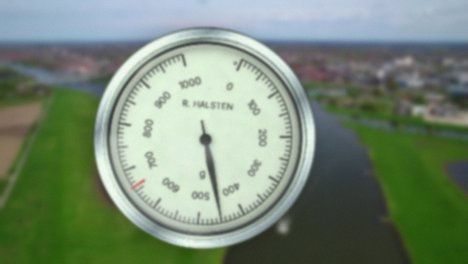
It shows 450 g
